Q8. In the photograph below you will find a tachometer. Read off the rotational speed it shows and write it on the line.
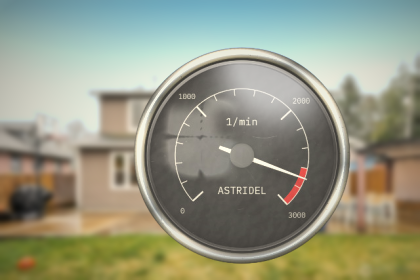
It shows 2700 rpm
